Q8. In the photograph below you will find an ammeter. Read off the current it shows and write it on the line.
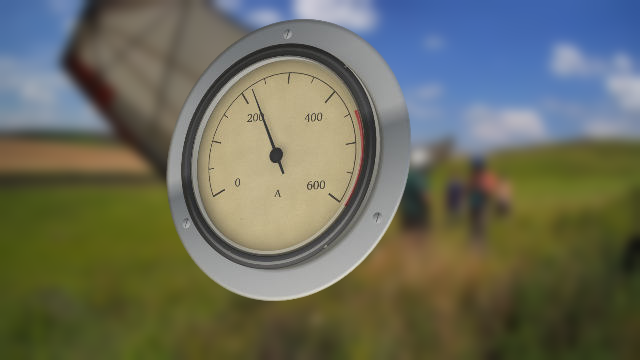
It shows 225 A
